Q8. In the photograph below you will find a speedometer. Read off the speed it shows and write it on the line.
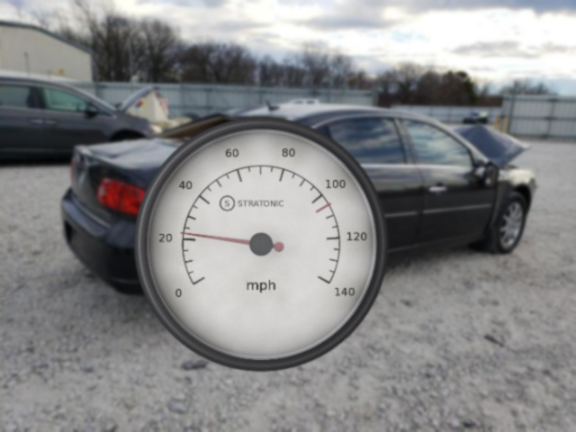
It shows 22.5 mph
